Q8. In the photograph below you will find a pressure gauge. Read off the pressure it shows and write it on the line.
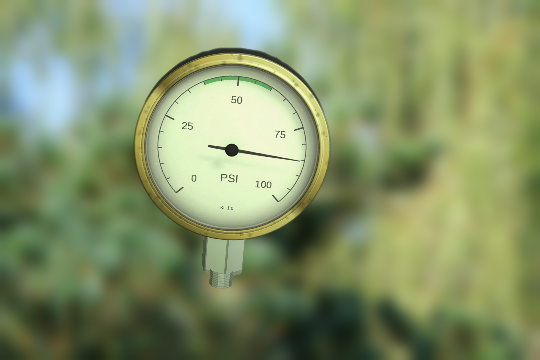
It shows 85 psi
